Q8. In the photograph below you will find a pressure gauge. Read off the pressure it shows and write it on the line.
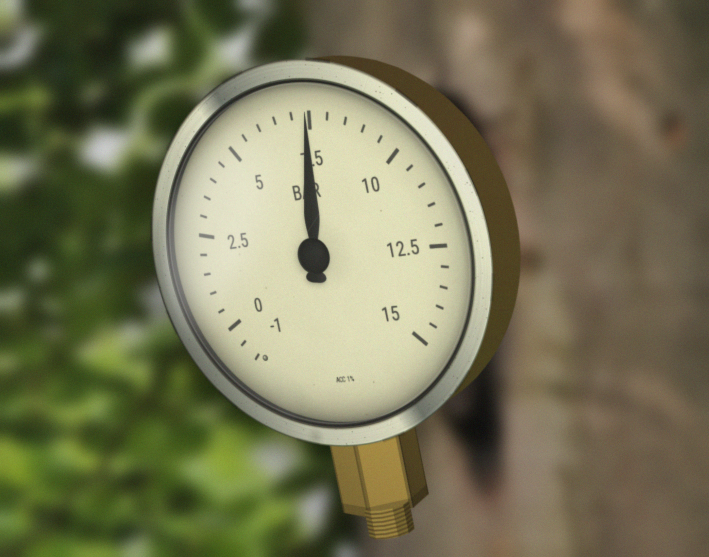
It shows 7.5 bar
